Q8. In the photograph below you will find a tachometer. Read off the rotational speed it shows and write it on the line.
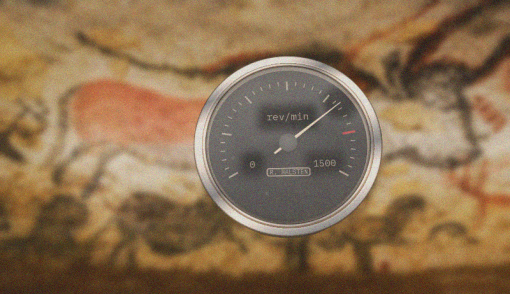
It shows 1075 rpm
